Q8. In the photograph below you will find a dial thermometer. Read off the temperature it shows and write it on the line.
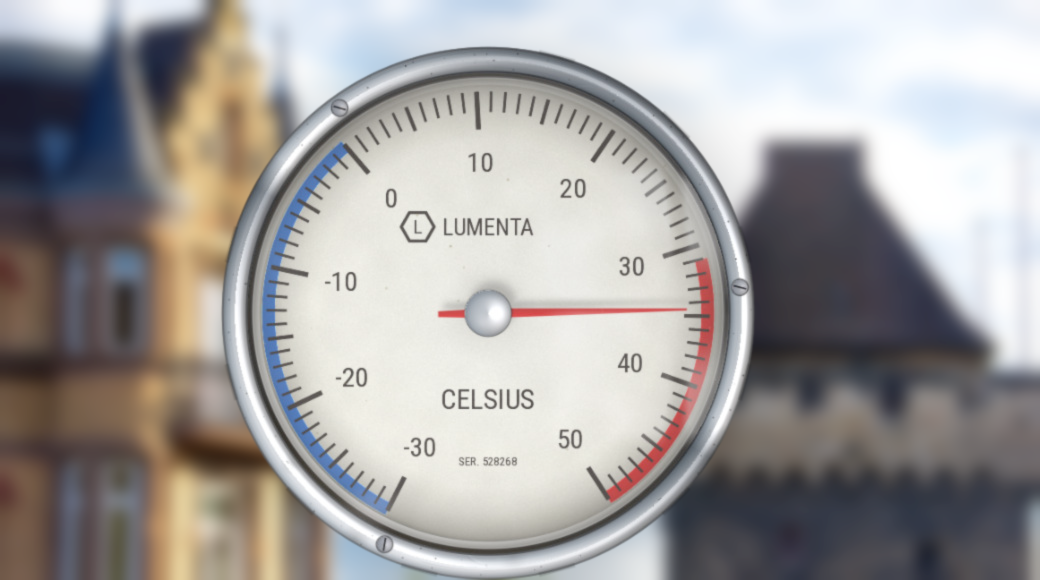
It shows 34.5 °C
